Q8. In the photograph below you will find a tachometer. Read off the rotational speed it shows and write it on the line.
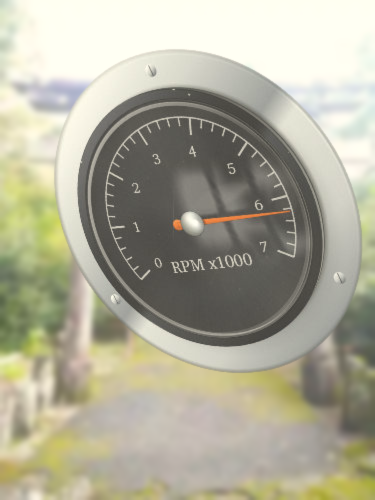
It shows 6200 rpm
